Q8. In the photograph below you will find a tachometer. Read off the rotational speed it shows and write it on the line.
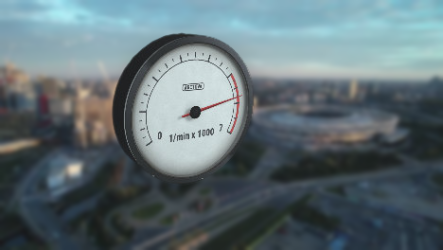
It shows 5750 rpm
